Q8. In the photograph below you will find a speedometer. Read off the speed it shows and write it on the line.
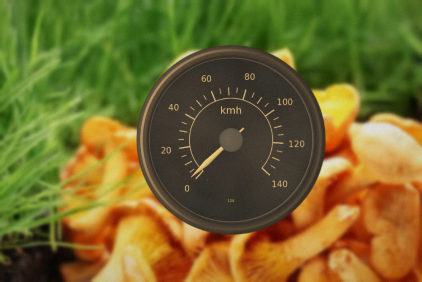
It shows 2.5 km/h
